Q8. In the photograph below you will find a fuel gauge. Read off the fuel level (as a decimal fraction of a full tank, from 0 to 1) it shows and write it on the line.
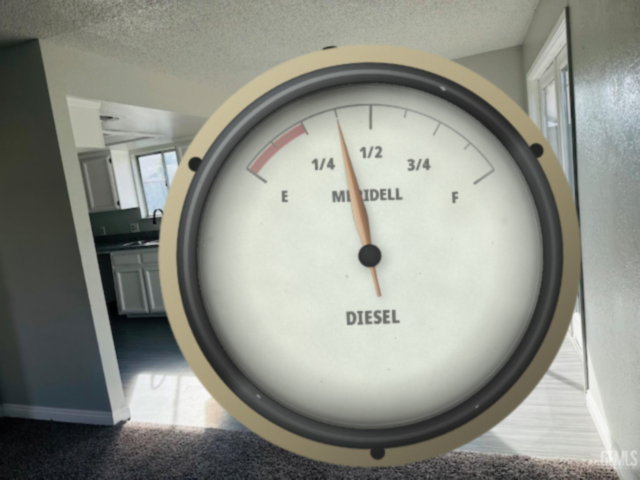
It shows 0.375
